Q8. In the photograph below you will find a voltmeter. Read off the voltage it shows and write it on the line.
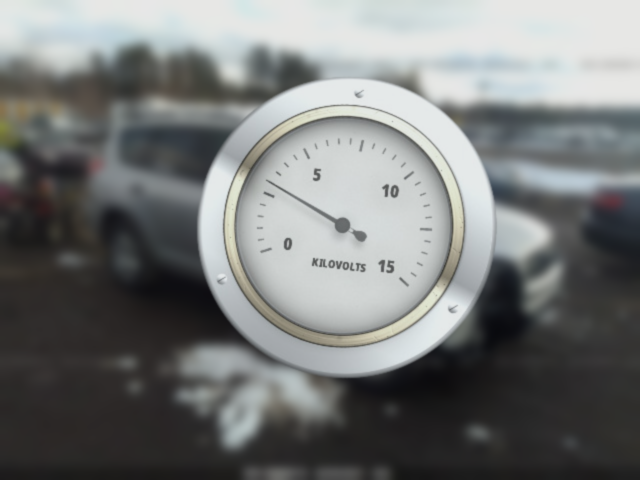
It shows 3 kV
